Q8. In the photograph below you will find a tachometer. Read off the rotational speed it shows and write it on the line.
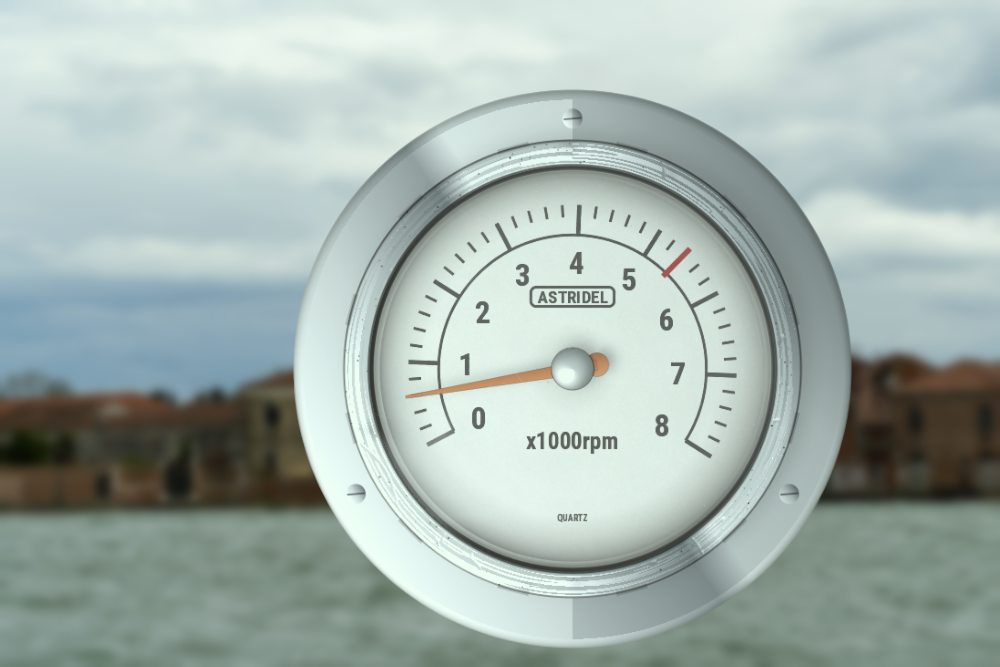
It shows 600 rpm
